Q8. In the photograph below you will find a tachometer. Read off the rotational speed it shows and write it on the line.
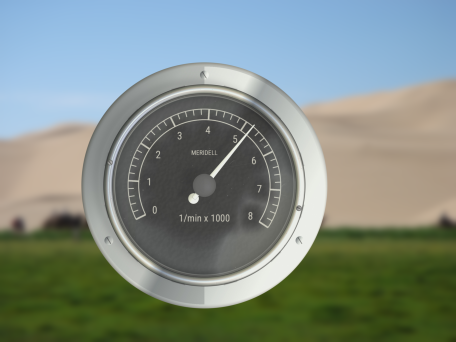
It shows 5200 rpm
